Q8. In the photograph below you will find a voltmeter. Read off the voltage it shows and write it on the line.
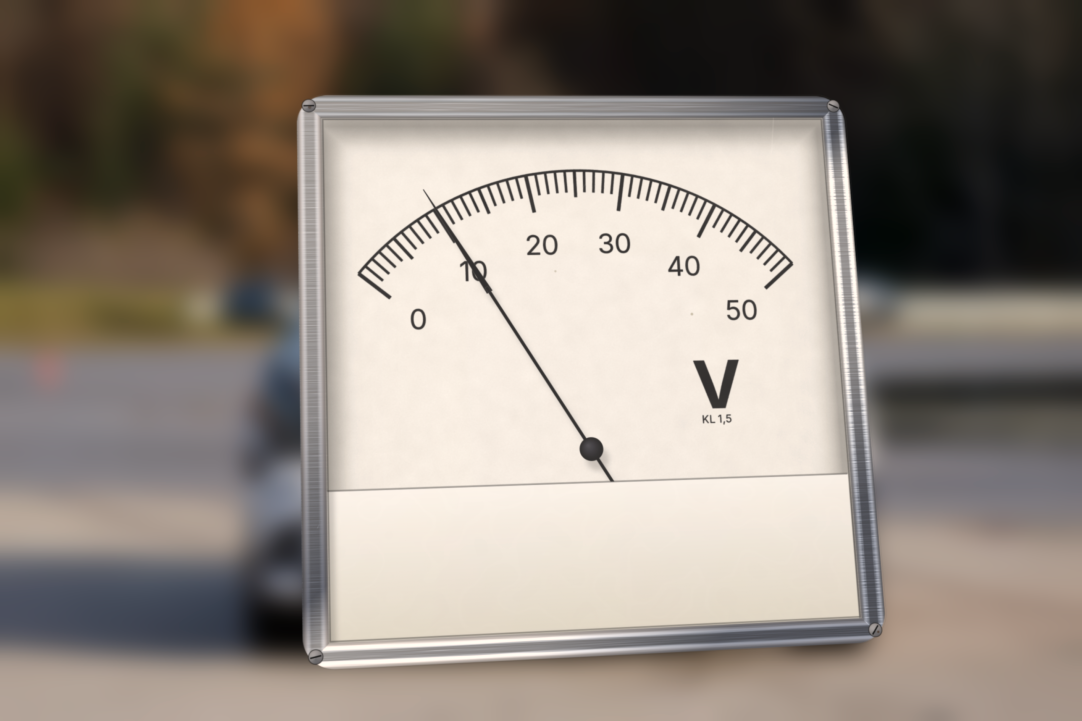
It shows 10 V
